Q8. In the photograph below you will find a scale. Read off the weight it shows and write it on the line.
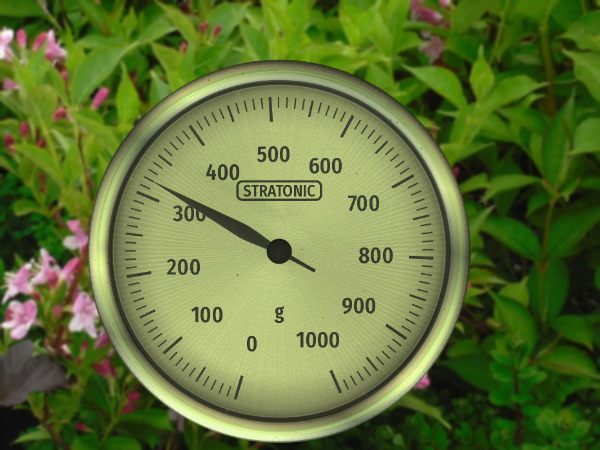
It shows 320 g
